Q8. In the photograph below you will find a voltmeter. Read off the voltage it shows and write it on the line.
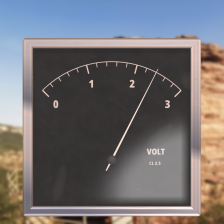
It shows 2.4 V
